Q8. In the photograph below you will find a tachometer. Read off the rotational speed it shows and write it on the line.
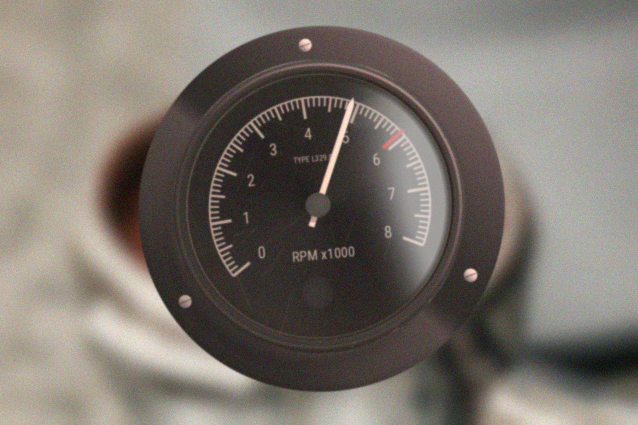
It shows 4900 rpm
